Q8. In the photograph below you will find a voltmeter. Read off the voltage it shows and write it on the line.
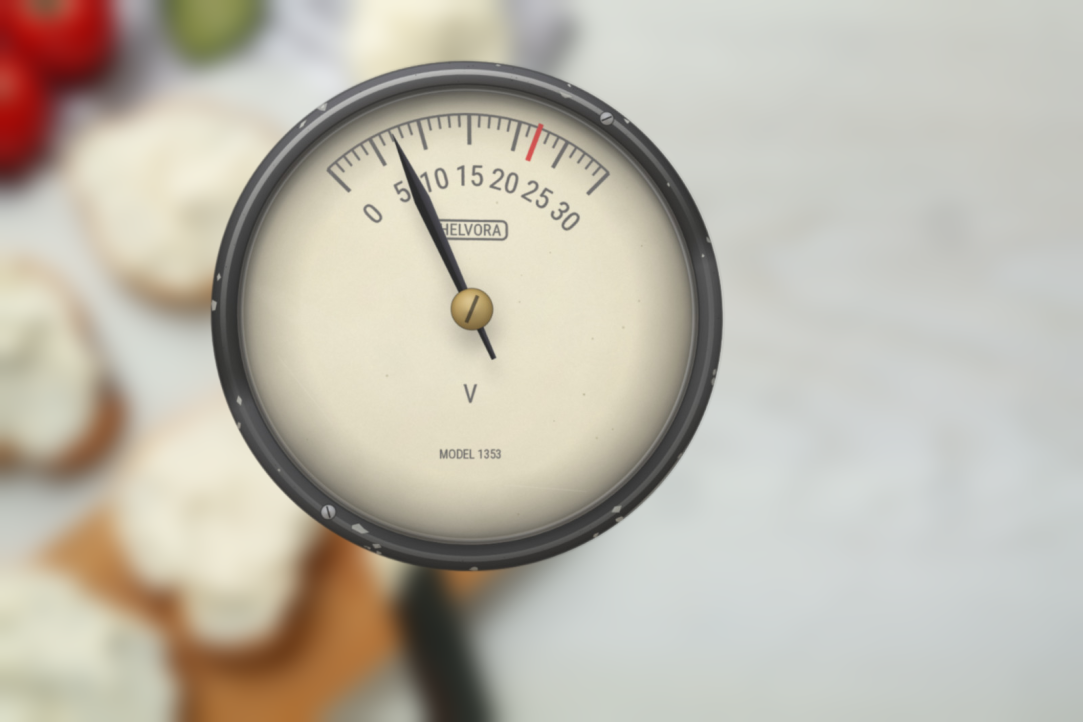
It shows 7 V
